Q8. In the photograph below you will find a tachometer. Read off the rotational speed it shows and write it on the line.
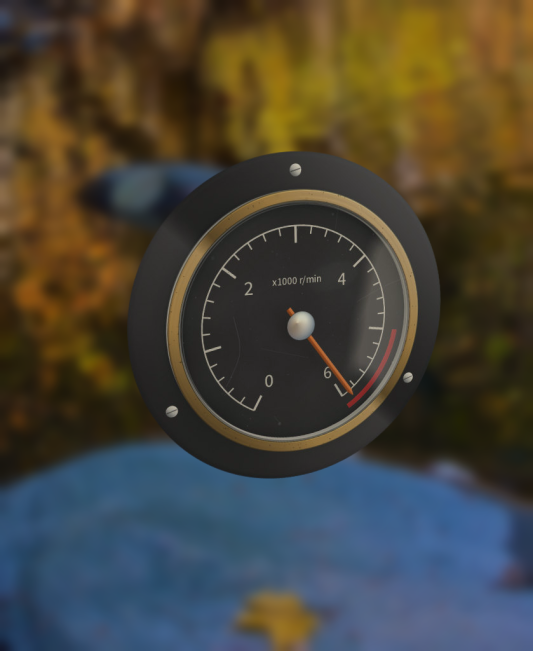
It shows 5900 rpm
